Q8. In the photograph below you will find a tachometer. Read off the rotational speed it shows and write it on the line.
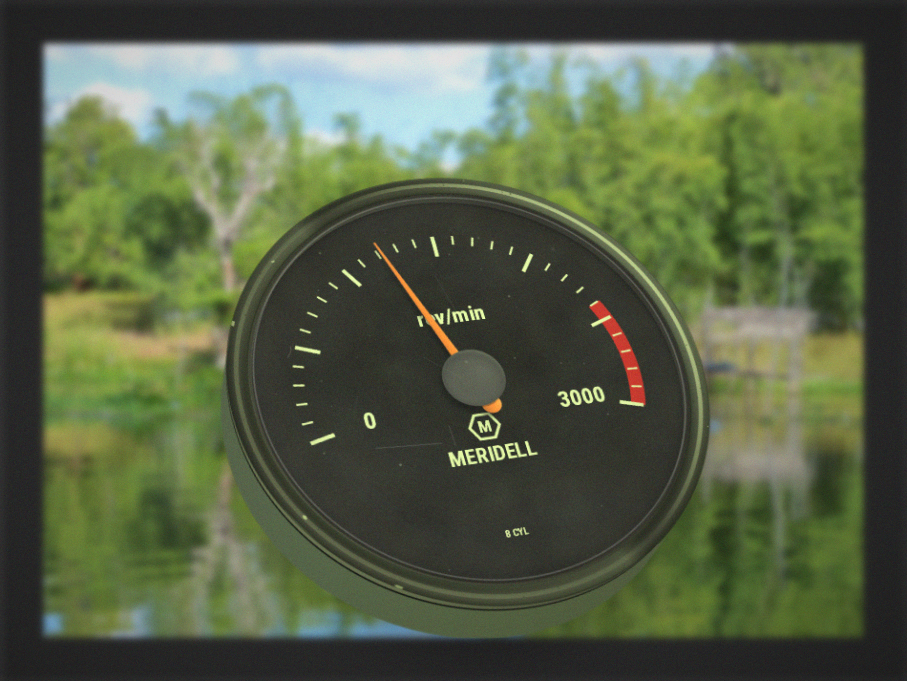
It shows 1200 rpm
